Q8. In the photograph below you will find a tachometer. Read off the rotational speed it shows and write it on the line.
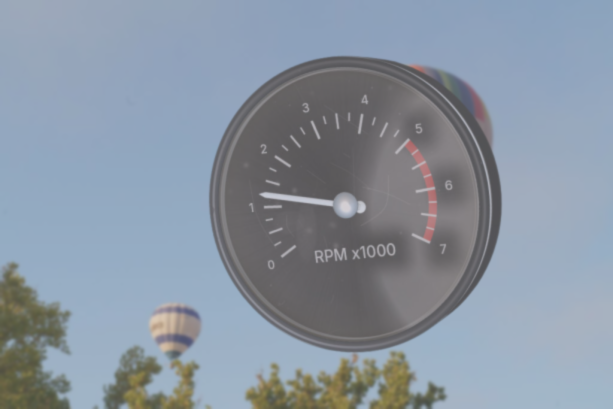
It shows 1250 rpm
